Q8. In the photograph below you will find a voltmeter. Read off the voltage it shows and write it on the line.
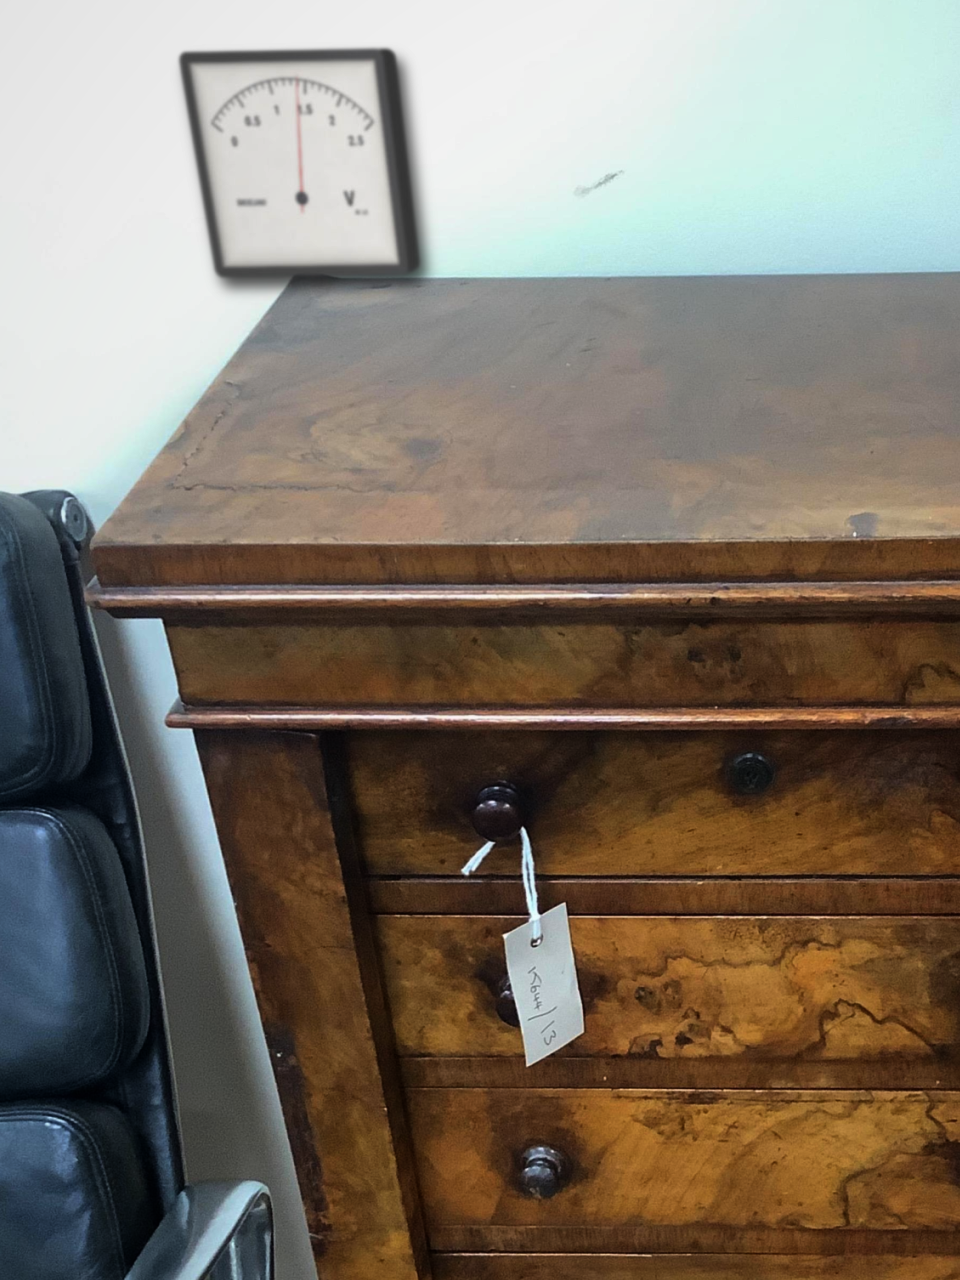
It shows 1.4 V
